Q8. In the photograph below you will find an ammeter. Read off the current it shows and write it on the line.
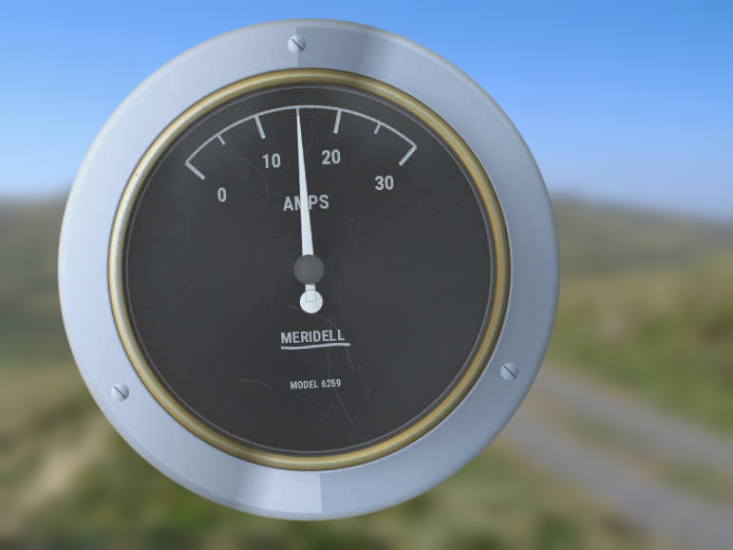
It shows 15 A
